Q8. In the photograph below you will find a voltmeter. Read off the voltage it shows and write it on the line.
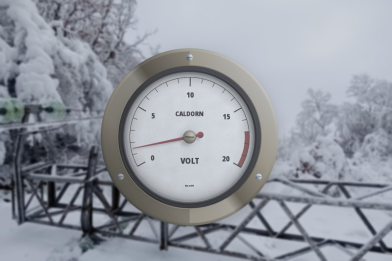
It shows 1.5 V
